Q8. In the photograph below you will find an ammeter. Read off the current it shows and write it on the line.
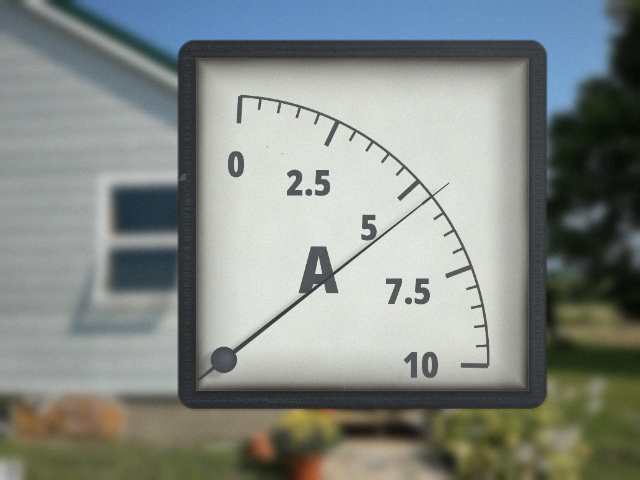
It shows 5.5 A
